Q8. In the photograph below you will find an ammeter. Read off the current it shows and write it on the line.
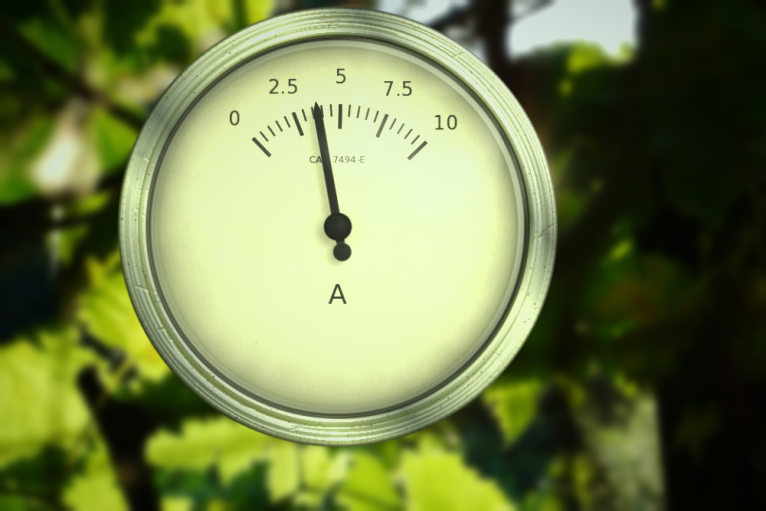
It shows 3.75 A
